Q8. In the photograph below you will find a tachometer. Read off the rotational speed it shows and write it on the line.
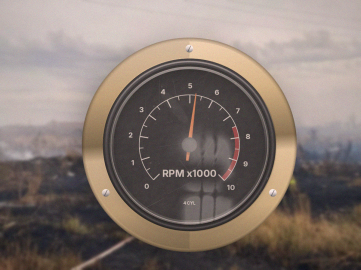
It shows 5250 rpm
